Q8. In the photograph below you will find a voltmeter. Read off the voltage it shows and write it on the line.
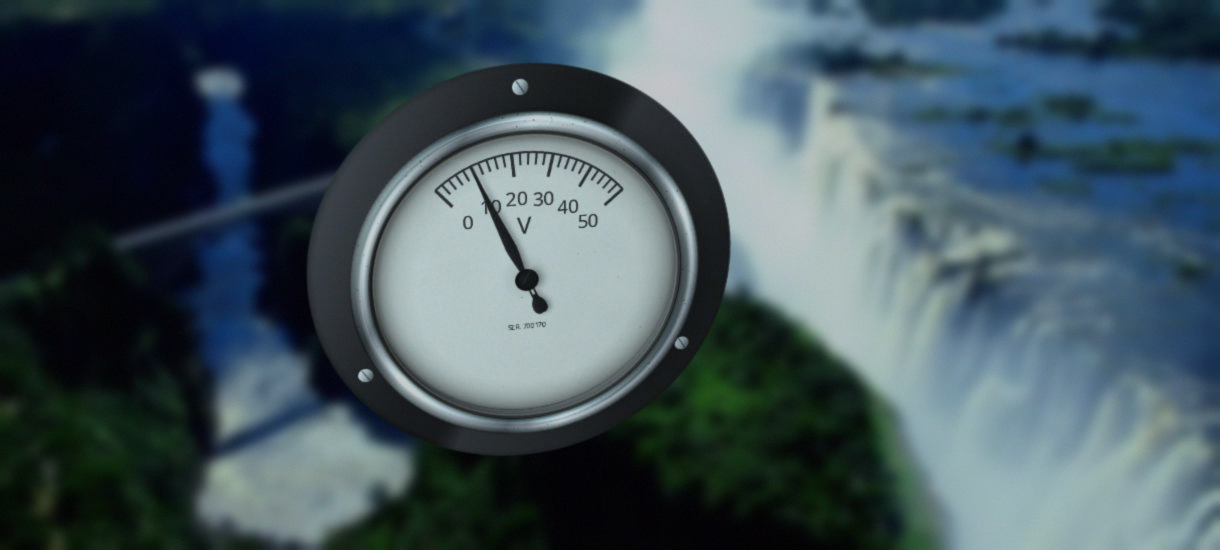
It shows 10 V
